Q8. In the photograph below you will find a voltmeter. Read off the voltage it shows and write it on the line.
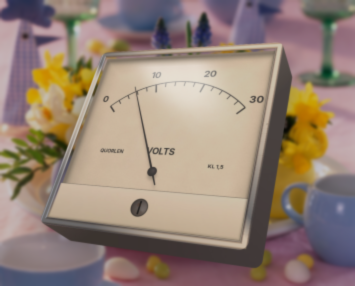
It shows 6 V
